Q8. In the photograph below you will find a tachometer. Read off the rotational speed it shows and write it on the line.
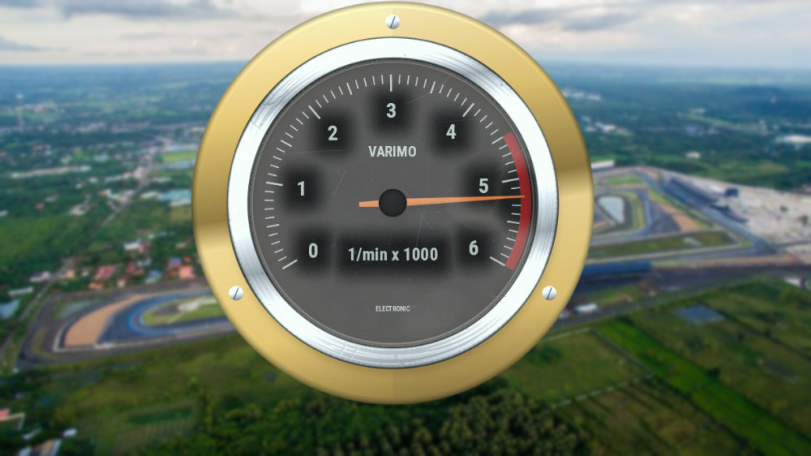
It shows 5200 rpm
